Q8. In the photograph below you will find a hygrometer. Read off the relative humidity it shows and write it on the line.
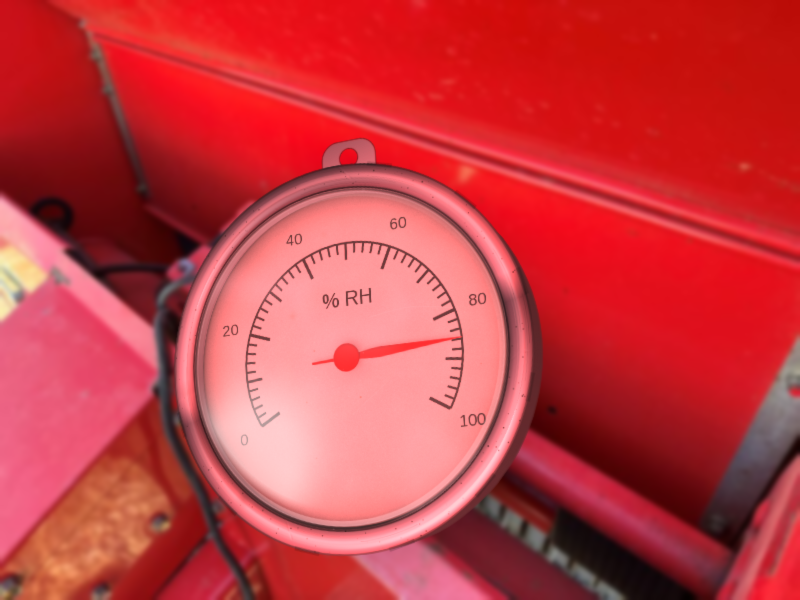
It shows 86 %
